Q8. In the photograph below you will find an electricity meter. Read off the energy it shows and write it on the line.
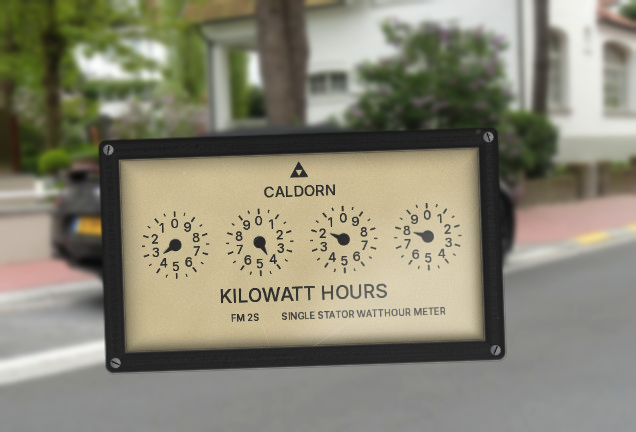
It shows 3418 kWh
